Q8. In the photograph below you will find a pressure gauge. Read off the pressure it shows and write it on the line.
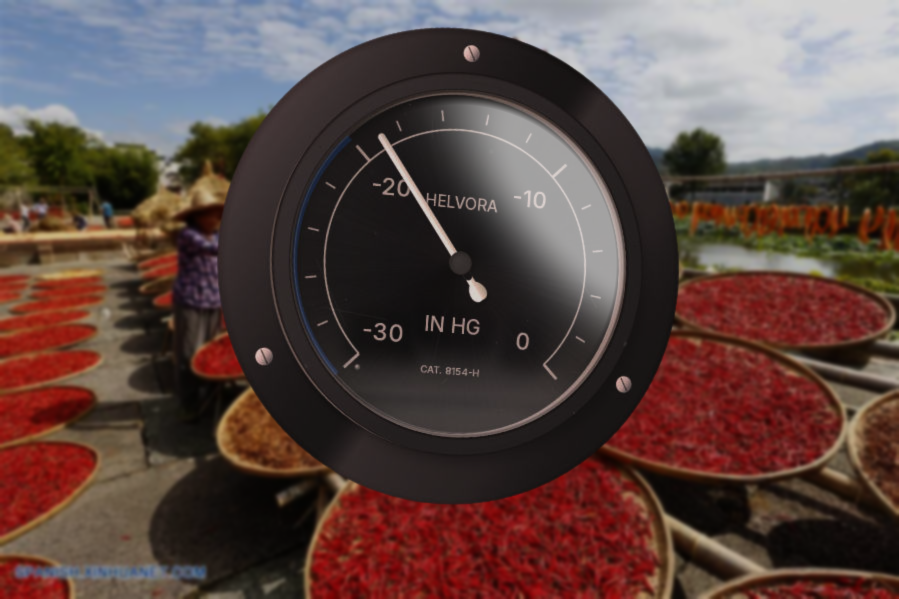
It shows -19 inHg
